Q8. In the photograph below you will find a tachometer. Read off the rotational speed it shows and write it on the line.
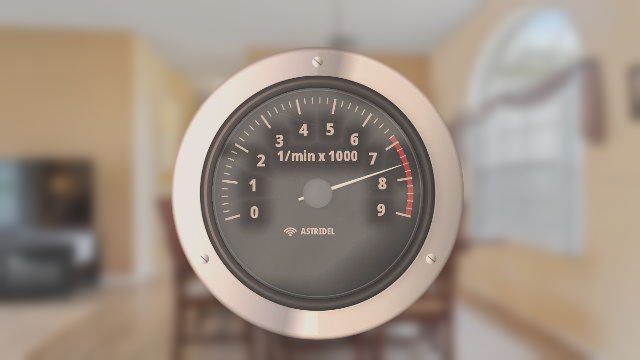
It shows 7600 rpm
